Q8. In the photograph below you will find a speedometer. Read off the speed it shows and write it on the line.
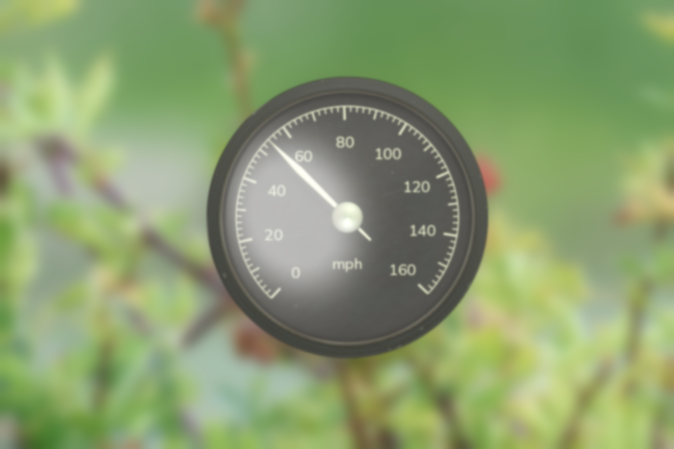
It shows 54 mph
